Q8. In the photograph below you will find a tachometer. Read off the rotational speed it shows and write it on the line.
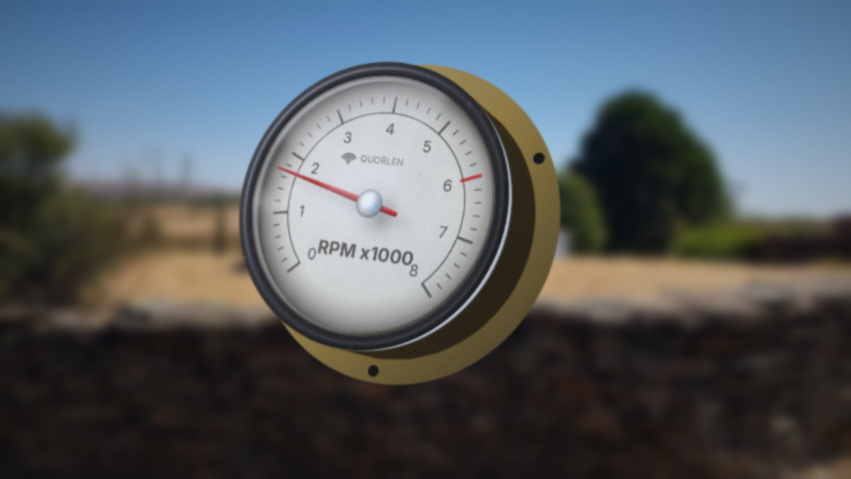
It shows 1700 rpm
